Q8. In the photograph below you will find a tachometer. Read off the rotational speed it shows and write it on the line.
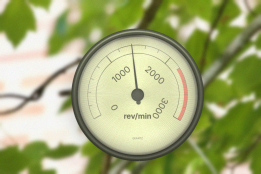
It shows 1400 rpm
